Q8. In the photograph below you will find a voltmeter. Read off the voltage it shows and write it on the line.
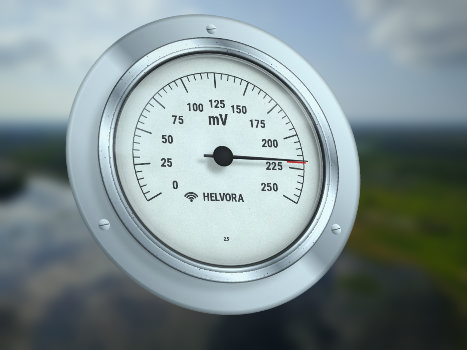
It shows 220 mV
